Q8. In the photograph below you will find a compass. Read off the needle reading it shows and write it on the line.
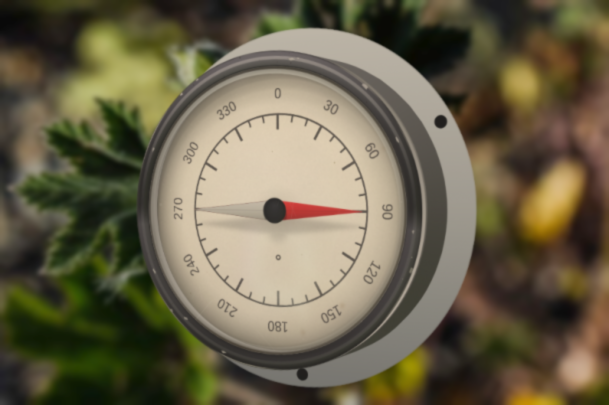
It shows 90 °
